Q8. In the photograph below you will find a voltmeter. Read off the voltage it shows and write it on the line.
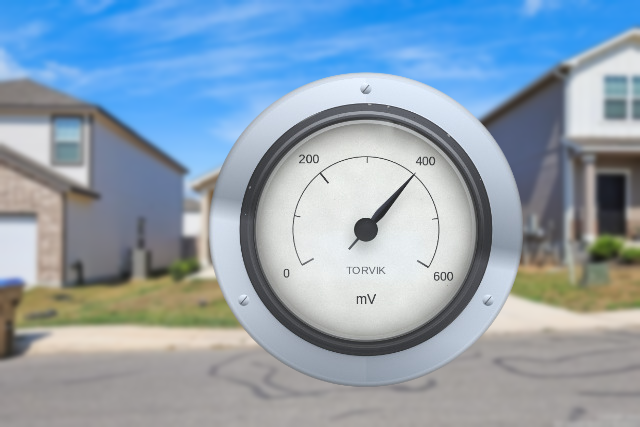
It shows 400 mV
